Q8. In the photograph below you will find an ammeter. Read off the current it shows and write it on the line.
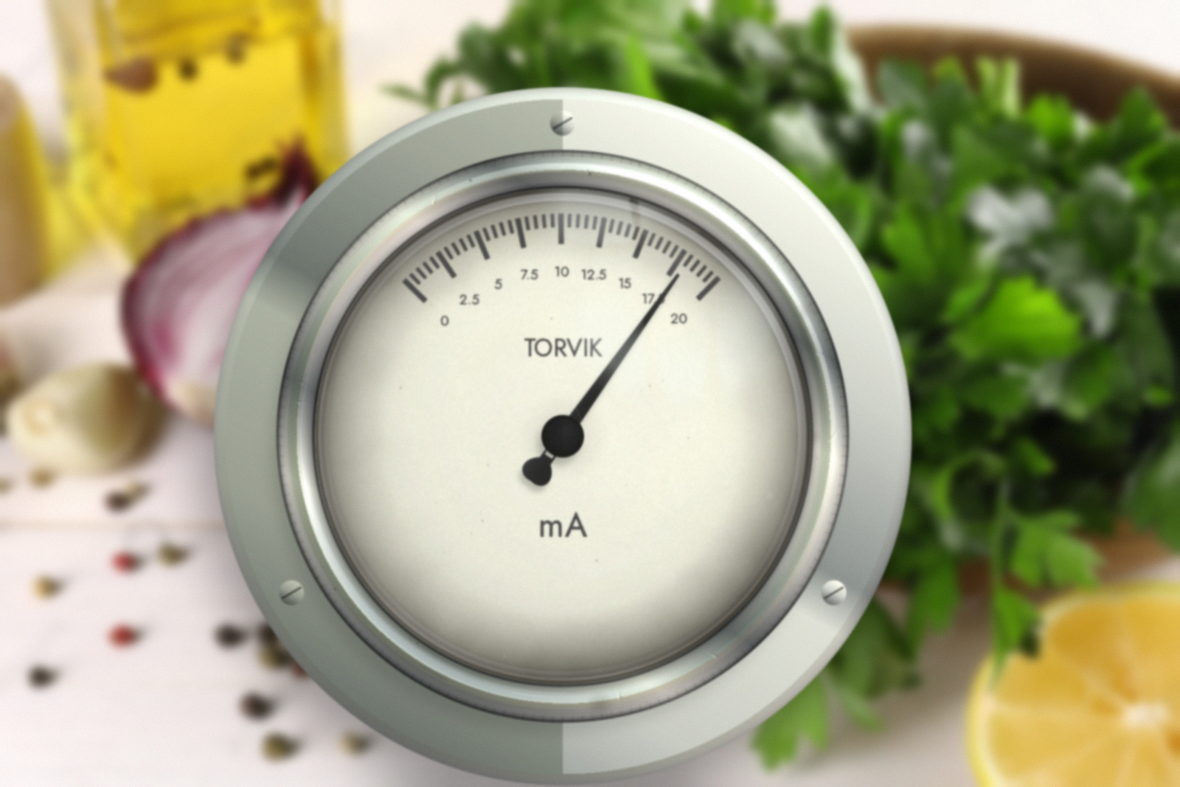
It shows 18 mA
